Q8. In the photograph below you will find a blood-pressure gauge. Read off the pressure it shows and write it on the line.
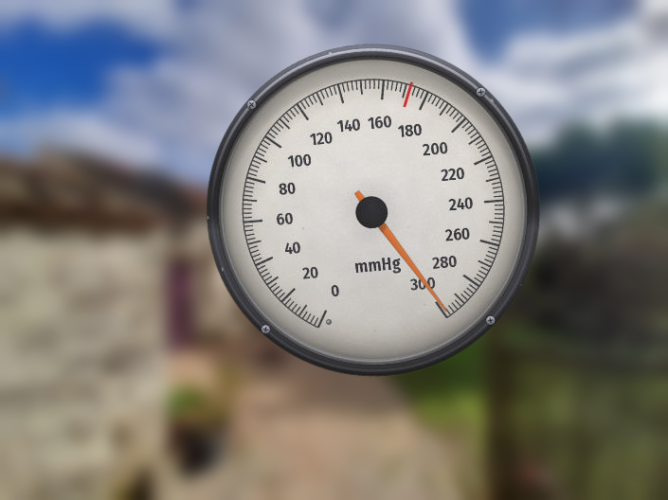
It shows 298 mmHg
